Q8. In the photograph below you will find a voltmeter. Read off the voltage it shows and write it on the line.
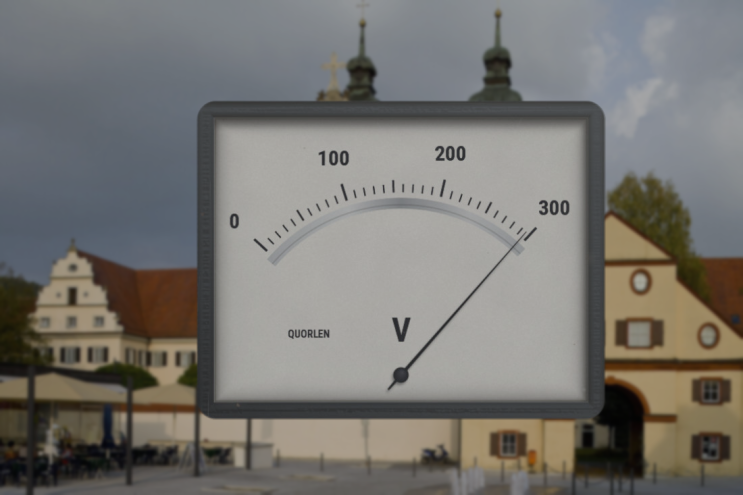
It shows 295 V
